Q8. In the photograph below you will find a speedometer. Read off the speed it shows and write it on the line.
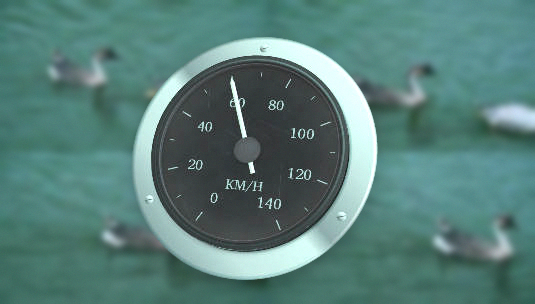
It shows 60 km/h
